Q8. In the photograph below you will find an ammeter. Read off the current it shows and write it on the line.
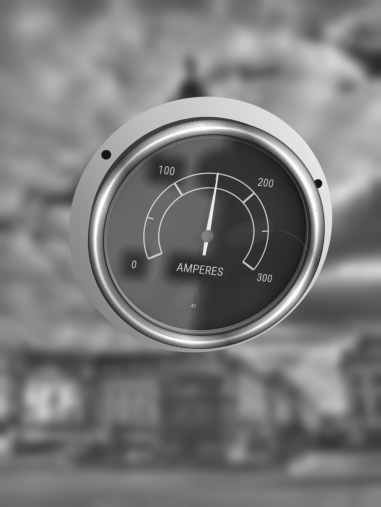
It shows 150 A
